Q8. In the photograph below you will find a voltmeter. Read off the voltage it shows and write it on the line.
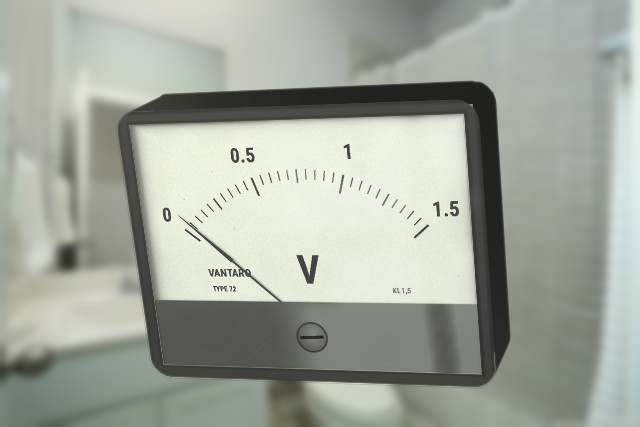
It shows 0.05 V
